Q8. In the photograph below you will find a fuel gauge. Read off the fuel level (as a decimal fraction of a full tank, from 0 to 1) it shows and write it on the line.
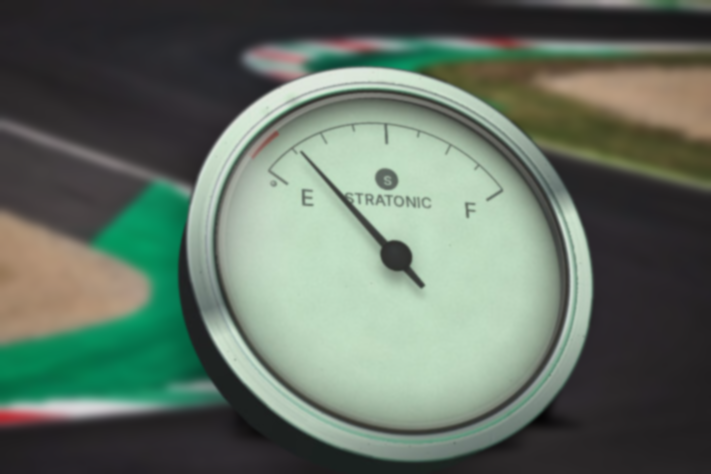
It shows 0.125
